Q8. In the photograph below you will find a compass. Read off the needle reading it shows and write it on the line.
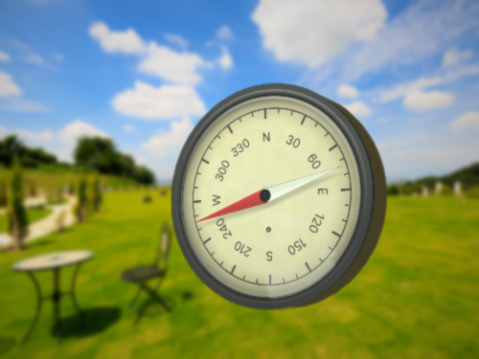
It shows 255 °
